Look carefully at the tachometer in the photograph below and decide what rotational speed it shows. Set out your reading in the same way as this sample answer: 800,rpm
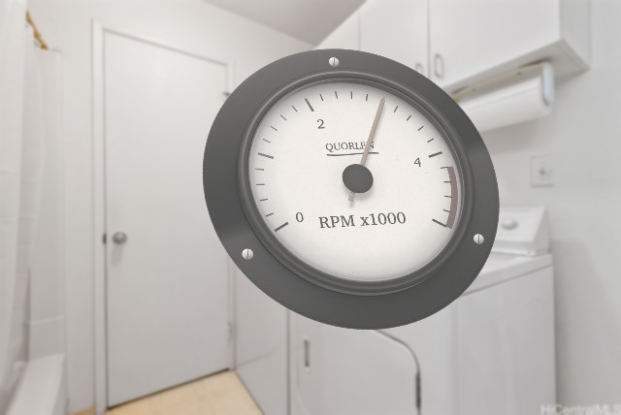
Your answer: 3000,rpm
